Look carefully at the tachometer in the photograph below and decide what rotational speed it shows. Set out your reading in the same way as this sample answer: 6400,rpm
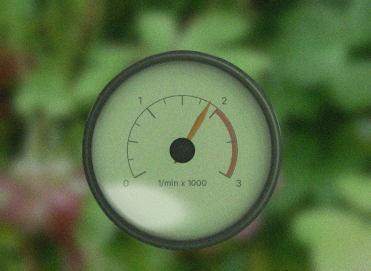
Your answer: 1875,rpm
